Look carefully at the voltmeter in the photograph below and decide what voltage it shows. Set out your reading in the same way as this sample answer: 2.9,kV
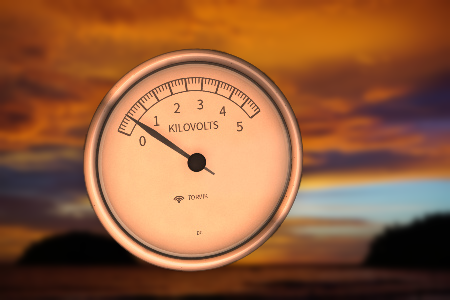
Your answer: 0.5,kV
